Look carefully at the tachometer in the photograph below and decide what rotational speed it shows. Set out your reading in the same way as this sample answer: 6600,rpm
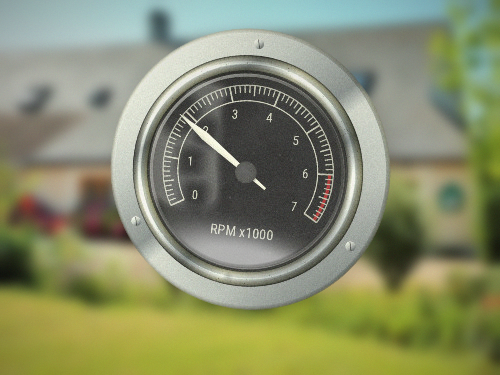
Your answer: 1900,rpm
